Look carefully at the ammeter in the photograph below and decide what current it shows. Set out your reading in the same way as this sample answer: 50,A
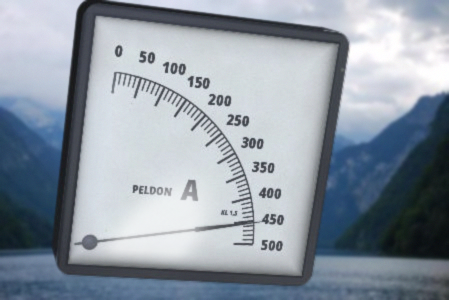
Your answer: 450,A
